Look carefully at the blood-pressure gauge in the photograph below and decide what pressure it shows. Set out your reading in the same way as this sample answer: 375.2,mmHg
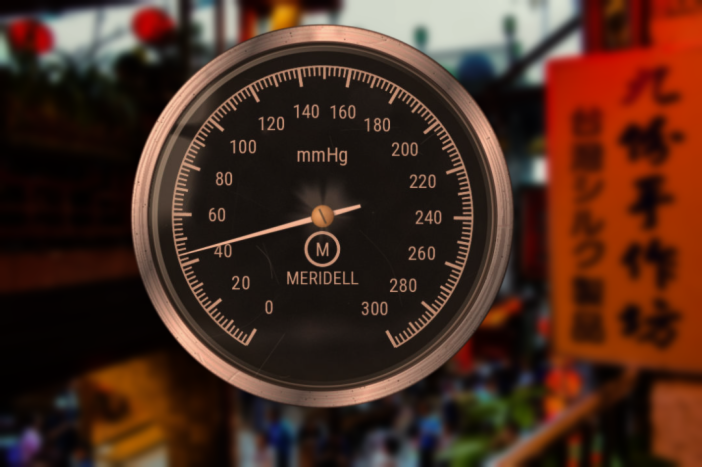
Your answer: 44,mmHg
